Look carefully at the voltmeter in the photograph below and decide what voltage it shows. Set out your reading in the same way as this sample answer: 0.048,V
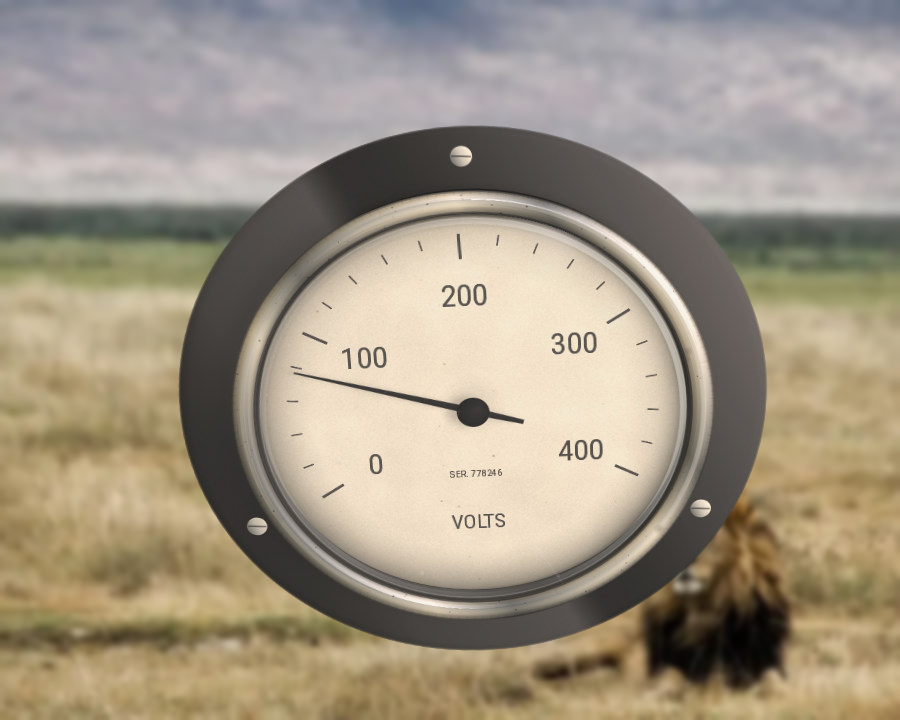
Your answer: 80,V
